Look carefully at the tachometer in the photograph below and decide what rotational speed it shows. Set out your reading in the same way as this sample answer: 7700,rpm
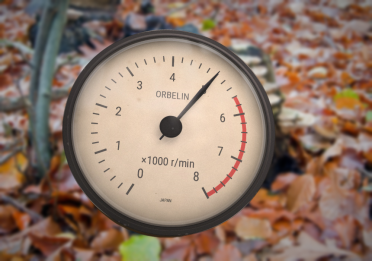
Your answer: 5000,rpm
